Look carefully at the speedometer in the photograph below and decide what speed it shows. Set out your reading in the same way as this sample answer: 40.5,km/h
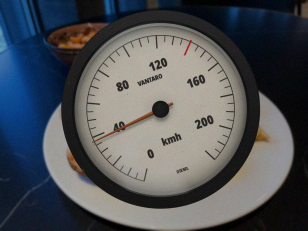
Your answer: 37.5,km/h
